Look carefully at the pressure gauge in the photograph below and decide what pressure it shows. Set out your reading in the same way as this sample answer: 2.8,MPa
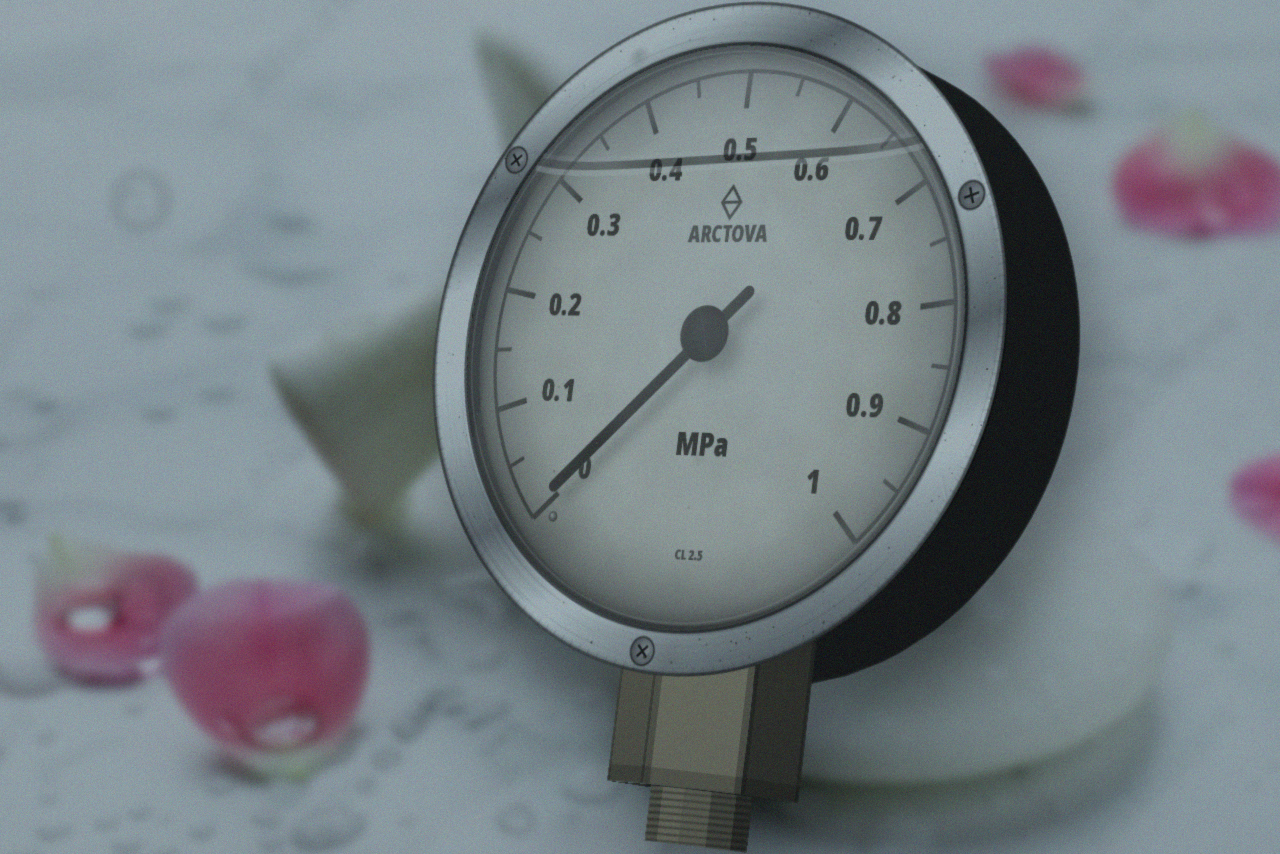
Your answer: 0,MPa
